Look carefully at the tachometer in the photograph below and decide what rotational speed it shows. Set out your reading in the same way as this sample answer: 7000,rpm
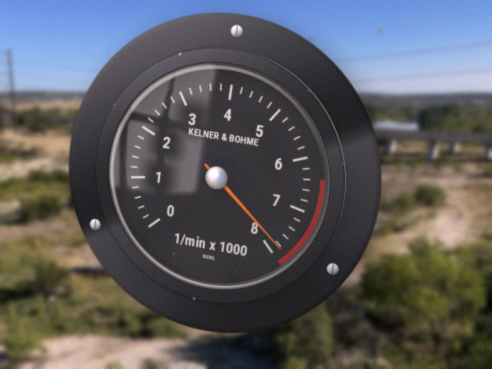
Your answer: 7800,rpm
